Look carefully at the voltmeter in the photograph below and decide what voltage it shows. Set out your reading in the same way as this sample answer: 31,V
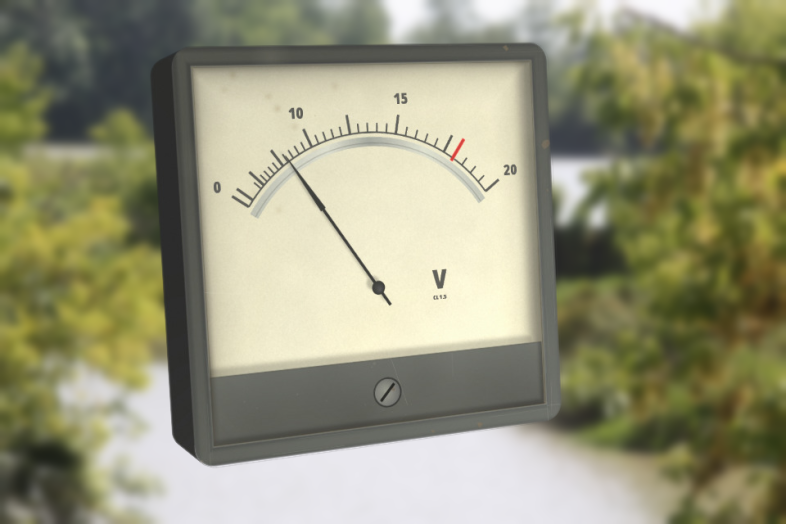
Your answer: 8,V
